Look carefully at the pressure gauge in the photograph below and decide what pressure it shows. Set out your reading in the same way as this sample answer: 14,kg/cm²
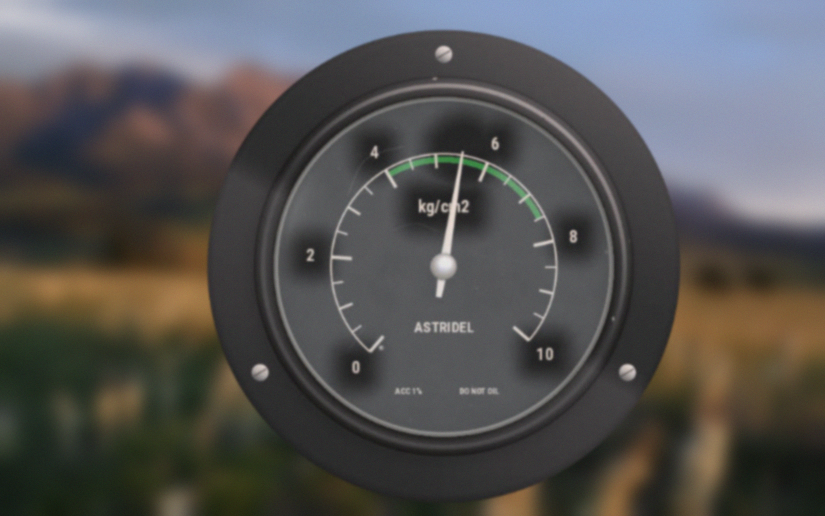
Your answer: 5.5,kg/cm²
